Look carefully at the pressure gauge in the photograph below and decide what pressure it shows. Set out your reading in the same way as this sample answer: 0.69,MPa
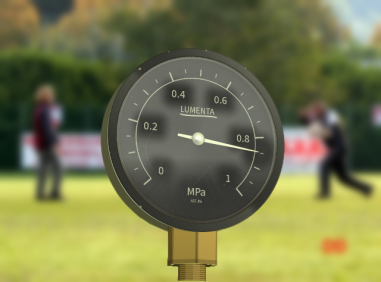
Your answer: 0.85,MPa
